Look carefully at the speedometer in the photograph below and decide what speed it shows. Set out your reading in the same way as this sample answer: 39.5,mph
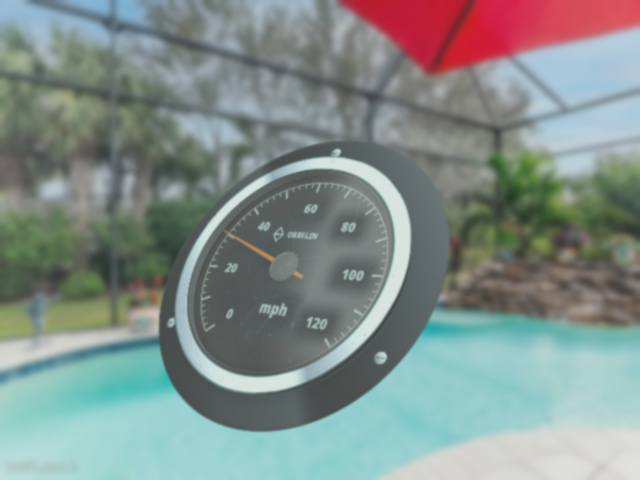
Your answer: 30,mph
